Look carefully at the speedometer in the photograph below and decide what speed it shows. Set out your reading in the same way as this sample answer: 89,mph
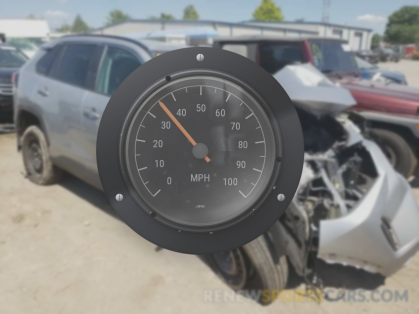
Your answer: 35,mph
